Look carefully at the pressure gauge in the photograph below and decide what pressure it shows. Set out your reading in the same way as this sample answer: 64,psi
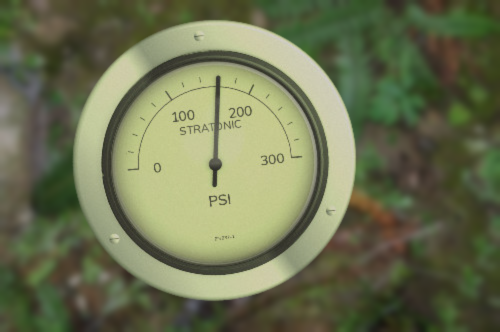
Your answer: 160,psi
